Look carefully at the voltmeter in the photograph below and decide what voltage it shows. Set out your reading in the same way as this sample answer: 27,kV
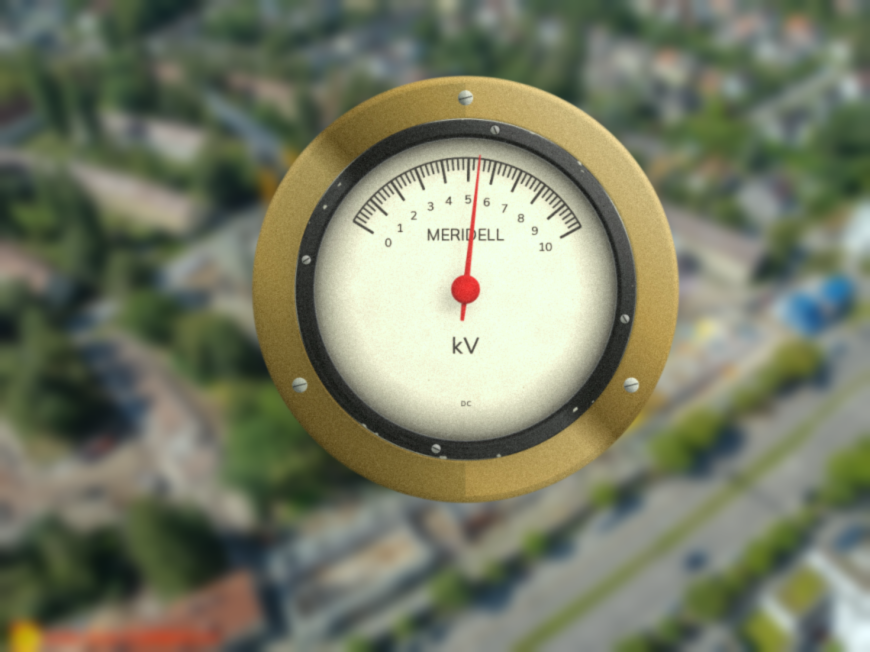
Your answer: 5.4,kV
